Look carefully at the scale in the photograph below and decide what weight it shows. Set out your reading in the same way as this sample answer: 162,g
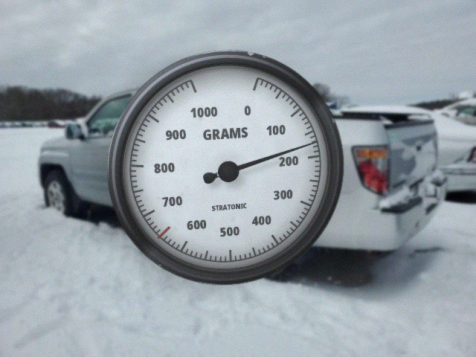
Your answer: 170,g
